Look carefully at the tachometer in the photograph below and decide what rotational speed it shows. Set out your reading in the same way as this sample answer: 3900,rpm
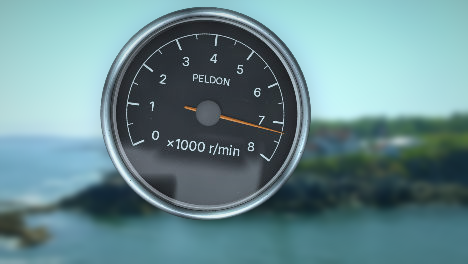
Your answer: 7250,rpm
